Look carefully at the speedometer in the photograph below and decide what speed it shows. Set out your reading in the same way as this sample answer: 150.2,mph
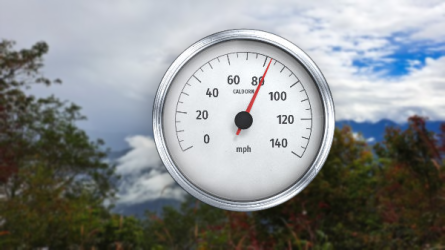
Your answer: 82.5,mph
